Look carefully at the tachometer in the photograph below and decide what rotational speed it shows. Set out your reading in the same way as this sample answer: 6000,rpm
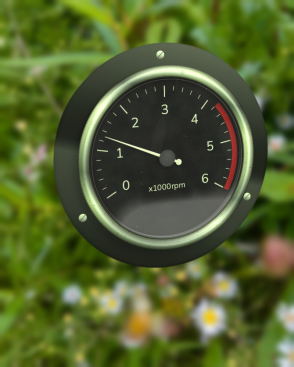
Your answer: 1300,rpm
